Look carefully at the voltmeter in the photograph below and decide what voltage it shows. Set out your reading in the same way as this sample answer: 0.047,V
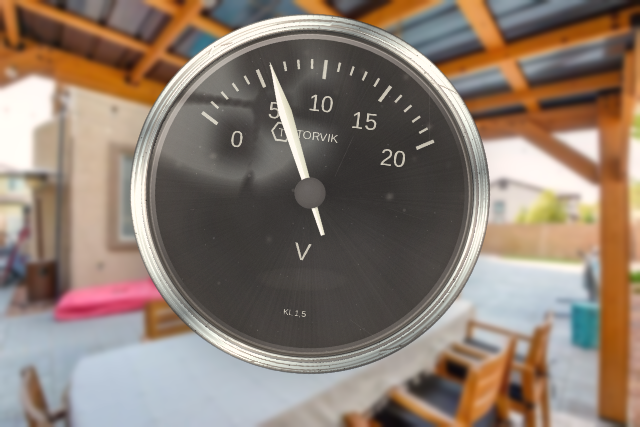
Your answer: 6,V
